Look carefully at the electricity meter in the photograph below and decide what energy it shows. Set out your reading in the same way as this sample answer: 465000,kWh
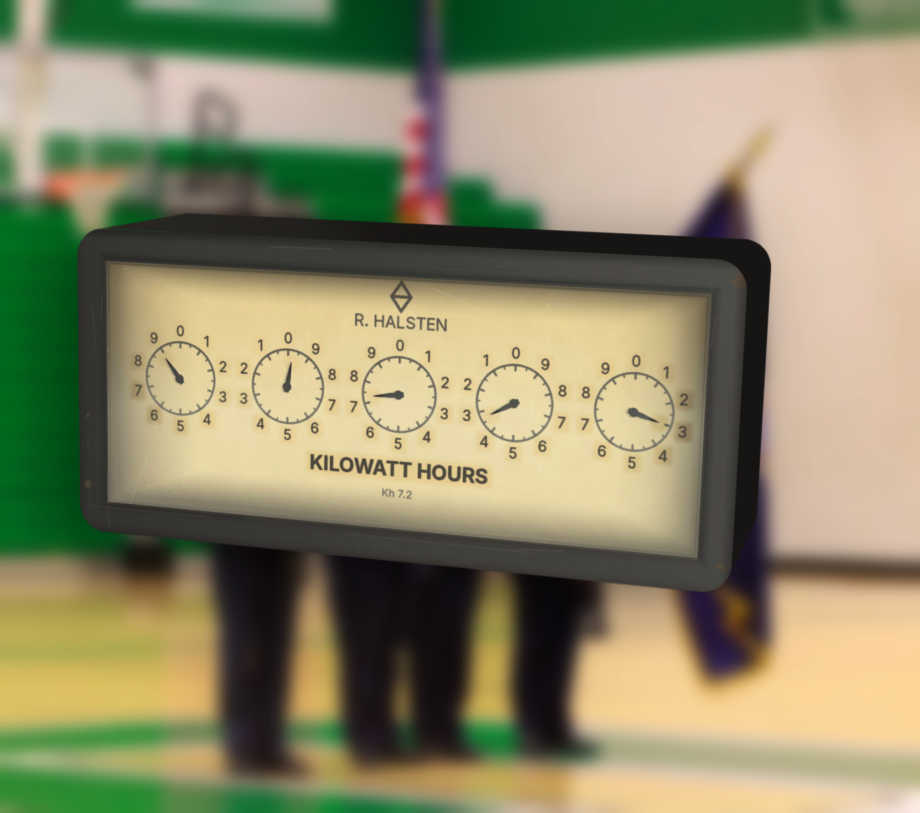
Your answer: 89733,kWh
